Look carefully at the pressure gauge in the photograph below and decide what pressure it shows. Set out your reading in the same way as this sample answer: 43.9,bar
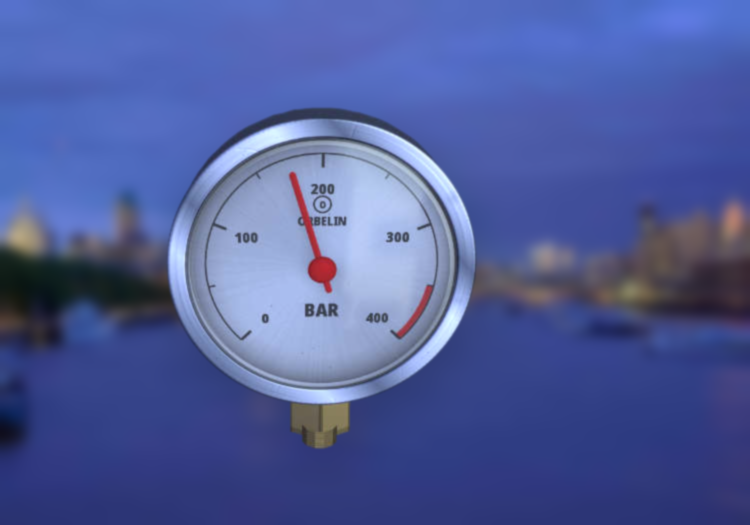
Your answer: 175,bar
